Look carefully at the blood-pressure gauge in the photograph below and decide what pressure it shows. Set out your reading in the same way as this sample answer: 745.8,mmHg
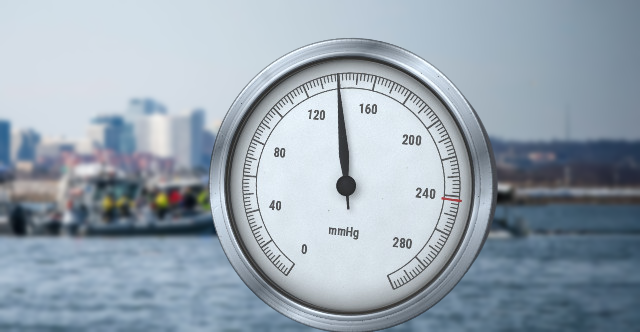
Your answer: 140,mmHg
